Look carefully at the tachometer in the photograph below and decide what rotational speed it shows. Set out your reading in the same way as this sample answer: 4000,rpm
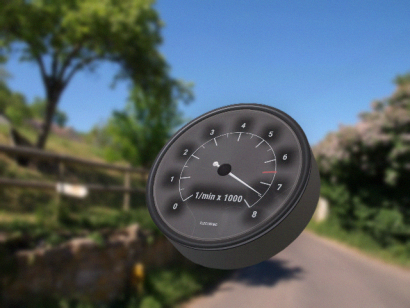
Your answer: 7500,rpm
